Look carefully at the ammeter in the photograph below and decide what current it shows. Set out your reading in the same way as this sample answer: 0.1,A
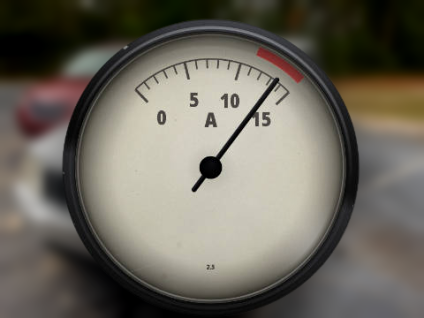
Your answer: 13.5,A
